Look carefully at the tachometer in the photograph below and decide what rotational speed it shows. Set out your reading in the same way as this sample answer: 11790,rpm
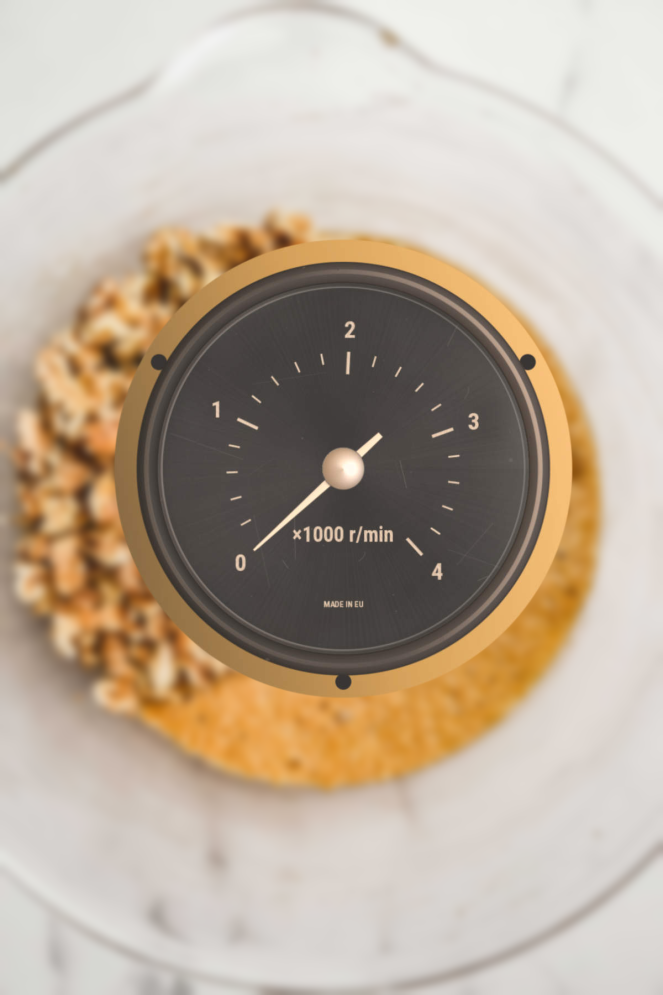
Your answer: 0,rpm
